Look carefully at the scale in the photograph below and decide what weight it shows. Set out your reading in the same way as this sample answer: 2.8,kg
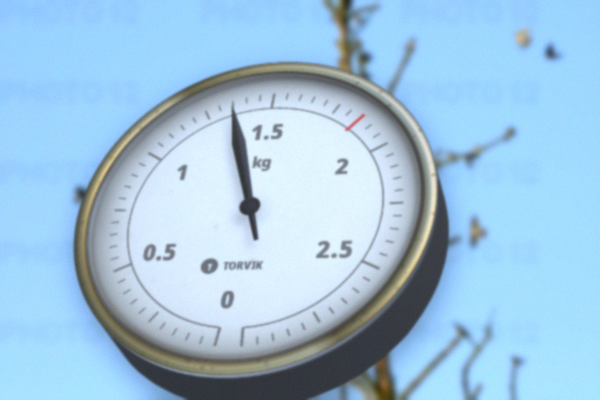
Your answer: 1.35,kg
